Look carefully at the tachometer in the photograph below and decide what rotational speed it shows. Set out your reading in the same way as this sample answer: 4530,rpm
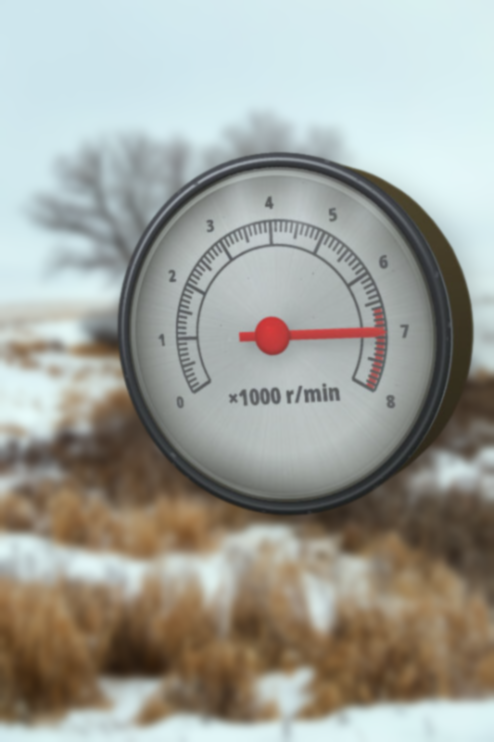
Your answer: 7000,rpm
